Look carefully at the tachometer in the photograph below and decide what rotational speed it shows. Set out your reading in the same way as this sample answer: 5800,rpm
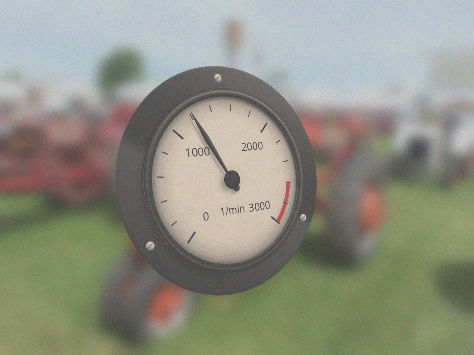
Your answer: 1200,rpm
